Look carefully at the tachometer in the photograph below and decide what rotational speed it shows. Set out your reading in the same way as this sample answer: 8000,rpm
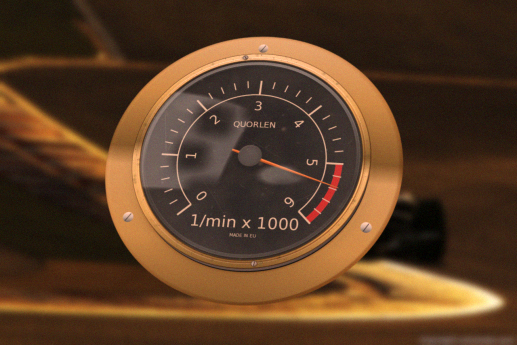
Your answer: 5400,rpm
